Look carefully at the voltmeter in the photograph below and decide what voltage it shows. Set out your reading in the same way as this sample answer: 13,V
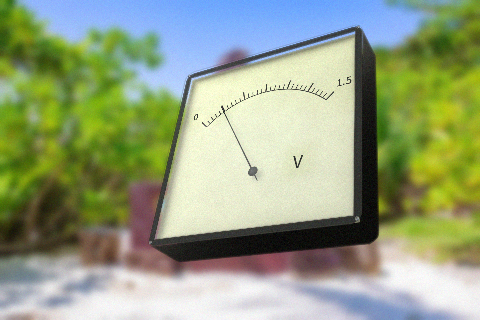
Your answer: 0.25,V
